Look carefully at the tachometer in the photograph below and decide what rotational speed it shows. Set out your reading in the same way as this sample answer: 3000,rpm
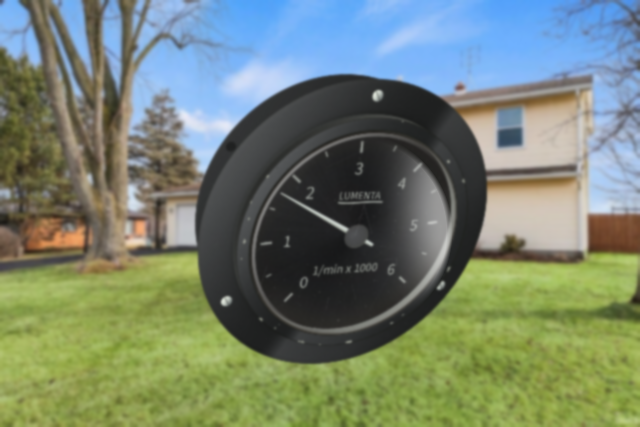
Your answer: 1750,rpm
